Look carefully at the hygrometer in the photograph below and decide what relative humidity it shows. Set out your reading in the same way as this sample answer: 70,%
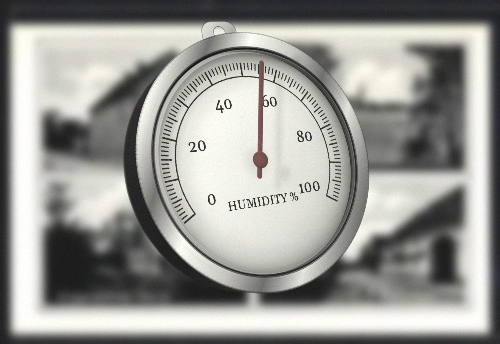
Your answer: 55,%
